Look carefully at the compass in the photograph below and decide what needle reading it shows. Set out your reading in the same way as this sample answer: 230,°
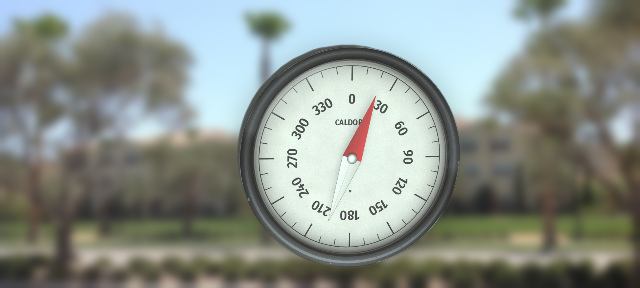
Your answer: 20,°
